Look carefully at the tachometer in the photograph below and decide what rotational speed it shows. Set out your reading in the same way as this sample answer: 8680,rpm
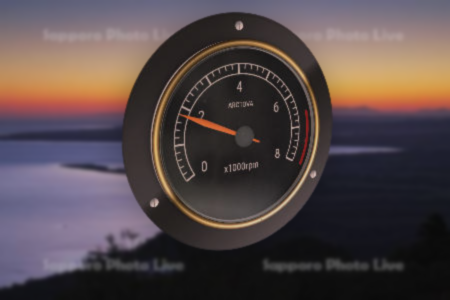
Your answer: 1800,rpm
